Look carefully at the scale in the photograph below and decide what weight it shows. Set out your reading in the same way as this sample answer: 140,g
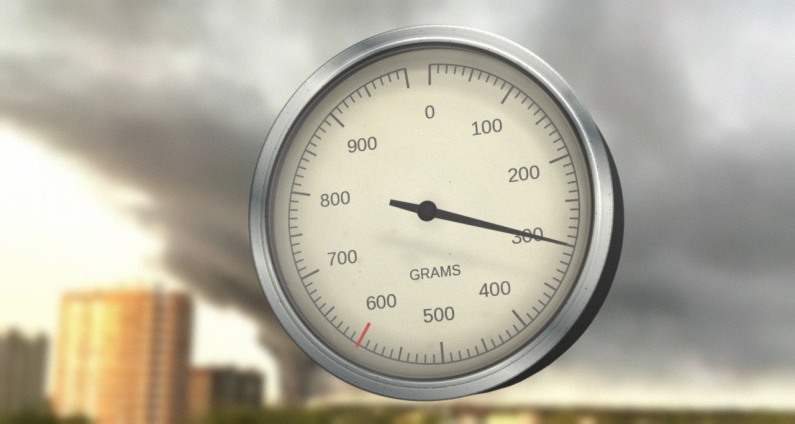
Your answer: 300,g
